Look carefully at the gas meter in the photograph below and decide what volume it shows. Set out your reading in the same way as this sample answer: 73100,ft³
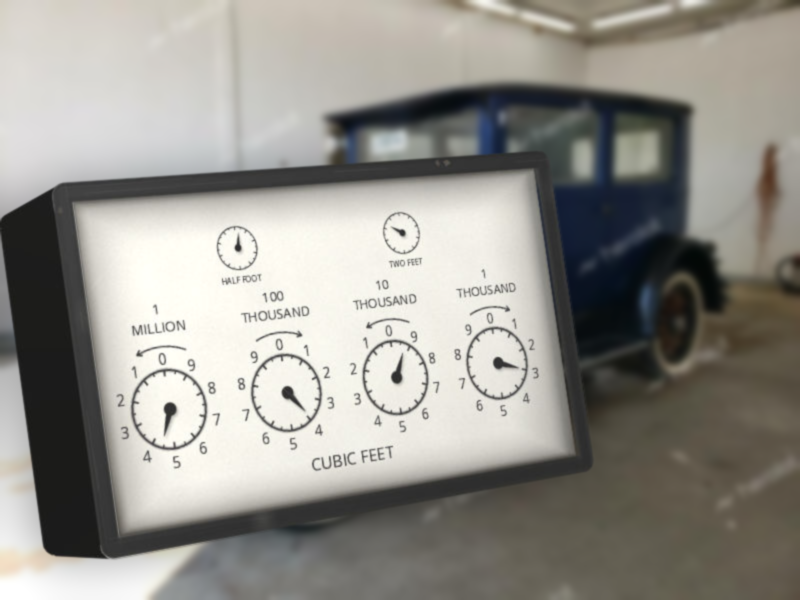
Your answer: 439300,ft³
